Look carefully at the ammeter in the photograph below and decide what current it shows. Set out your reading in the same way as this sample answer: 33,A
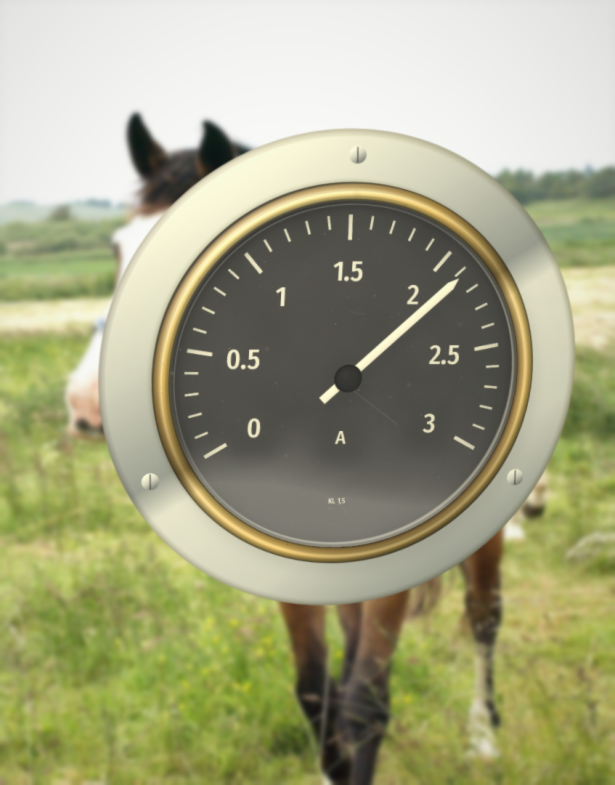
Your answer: 2.1,A
